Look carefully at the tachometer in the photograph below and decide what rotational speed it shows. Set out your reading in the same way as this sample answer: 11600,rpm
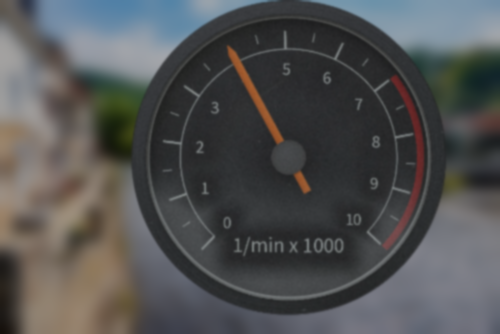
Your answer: 4000,rpm
